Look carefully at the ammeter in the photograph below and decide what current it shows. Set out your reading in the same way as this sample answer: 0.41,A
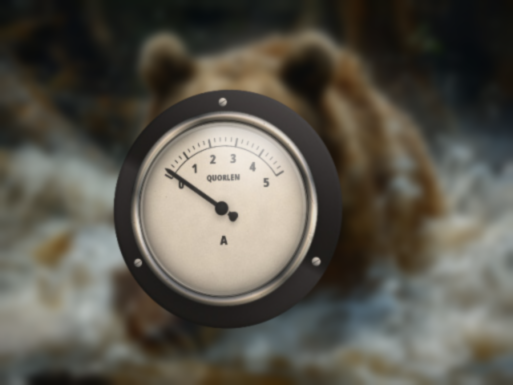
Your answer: 0.2,A
